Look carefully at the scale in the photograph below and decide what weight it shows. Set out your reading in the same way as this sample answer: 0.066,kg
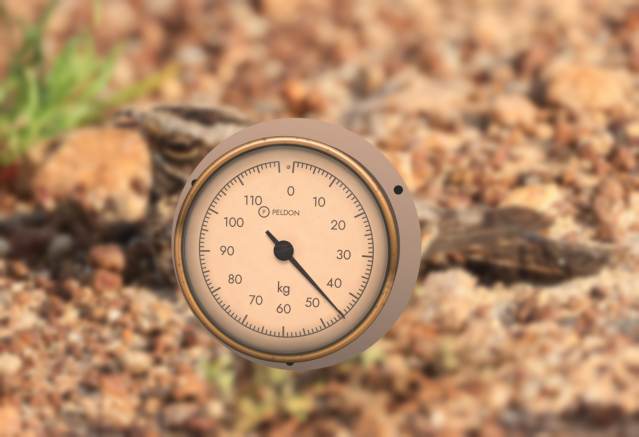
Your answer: 45,kg
